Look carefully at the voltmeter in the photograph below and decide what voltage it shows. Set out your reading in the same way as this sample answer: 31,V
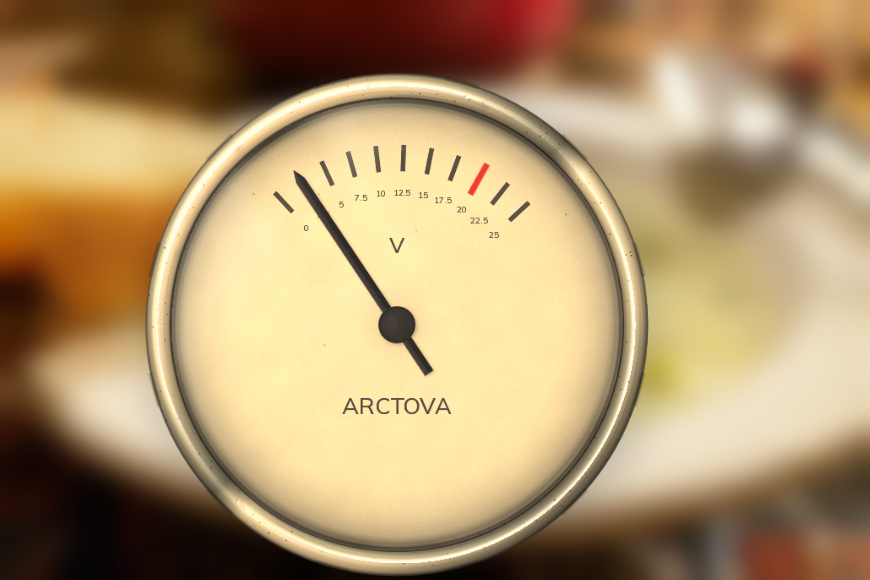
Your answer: 2.5,V
